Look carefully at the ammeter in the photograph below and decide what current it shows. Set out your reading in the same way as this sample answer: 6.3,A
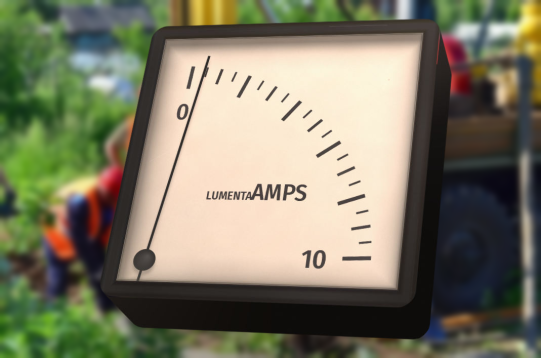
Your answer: 0.5,A
